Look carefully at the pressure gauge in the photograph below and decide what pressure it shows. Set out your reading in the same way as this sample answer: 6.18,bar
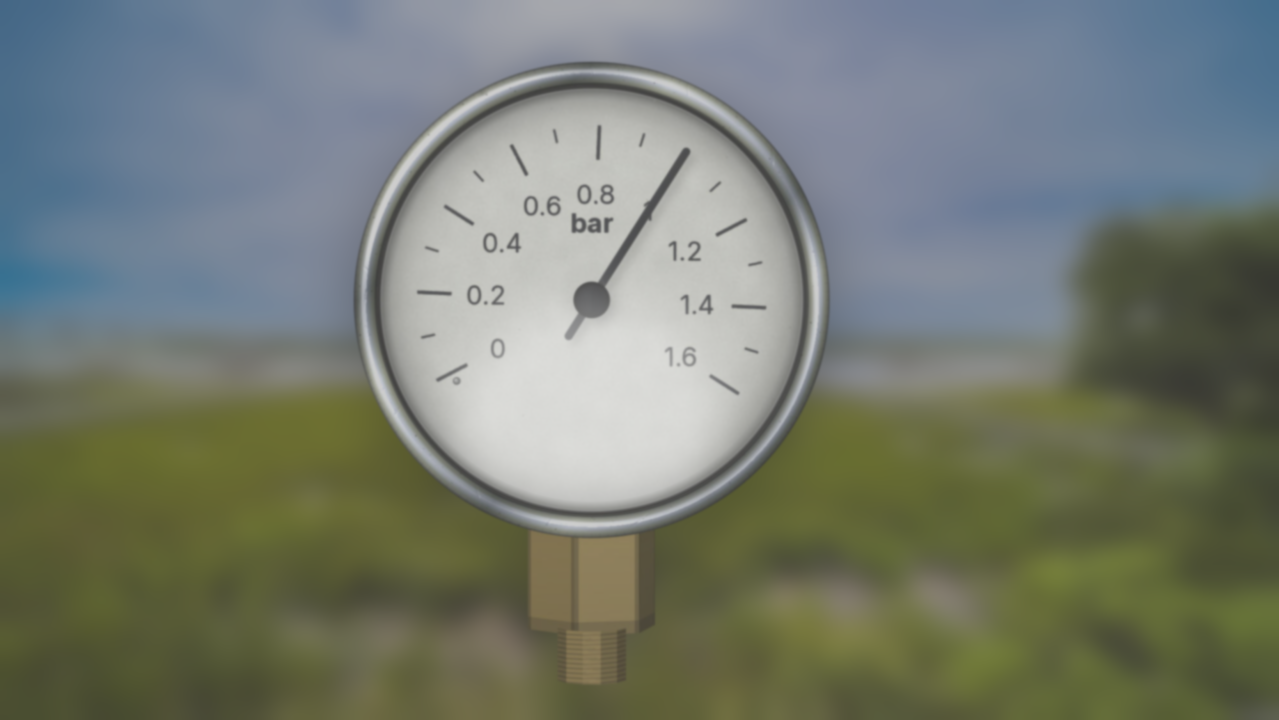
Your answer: 1,bar
